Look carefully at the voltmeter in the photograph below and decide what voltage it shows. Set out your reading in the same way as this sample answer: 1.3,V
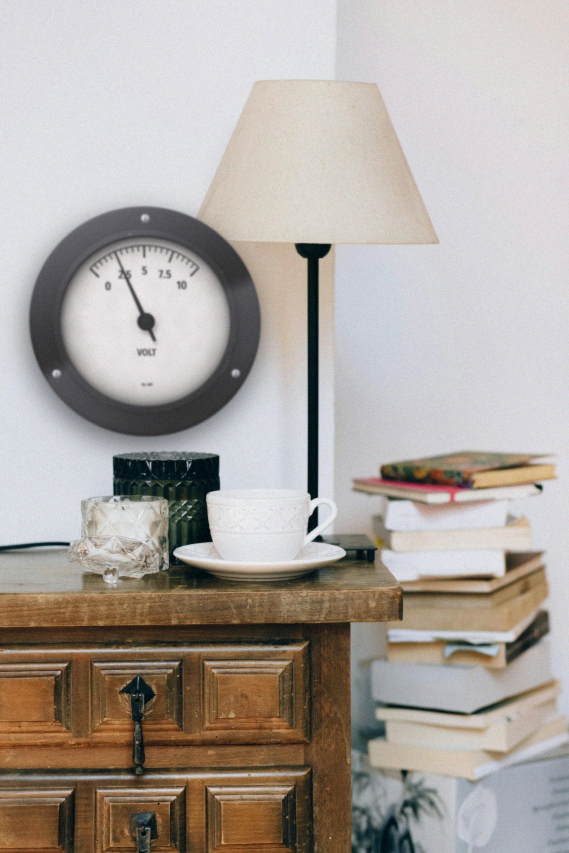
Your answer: 2.5,V
